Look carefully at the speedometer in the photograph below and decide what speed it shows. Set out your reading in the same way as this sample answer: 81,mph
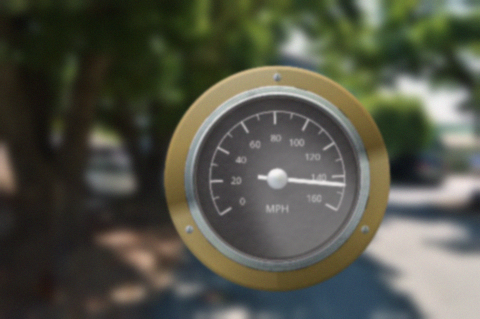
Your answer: 145,mph
